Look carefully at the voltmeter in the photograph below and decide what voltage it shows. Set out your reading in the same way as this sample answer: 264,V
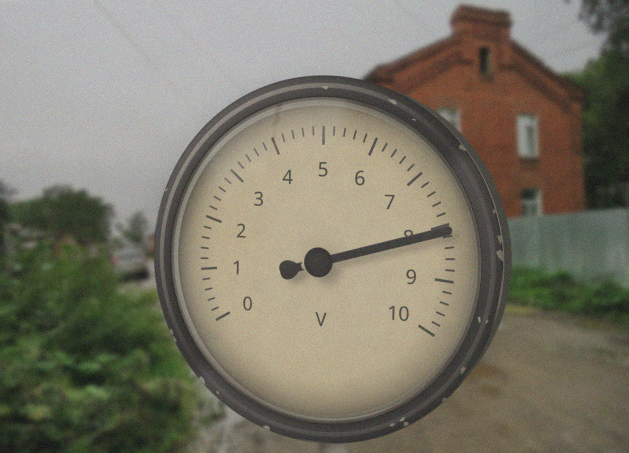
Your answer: 8.1,V
